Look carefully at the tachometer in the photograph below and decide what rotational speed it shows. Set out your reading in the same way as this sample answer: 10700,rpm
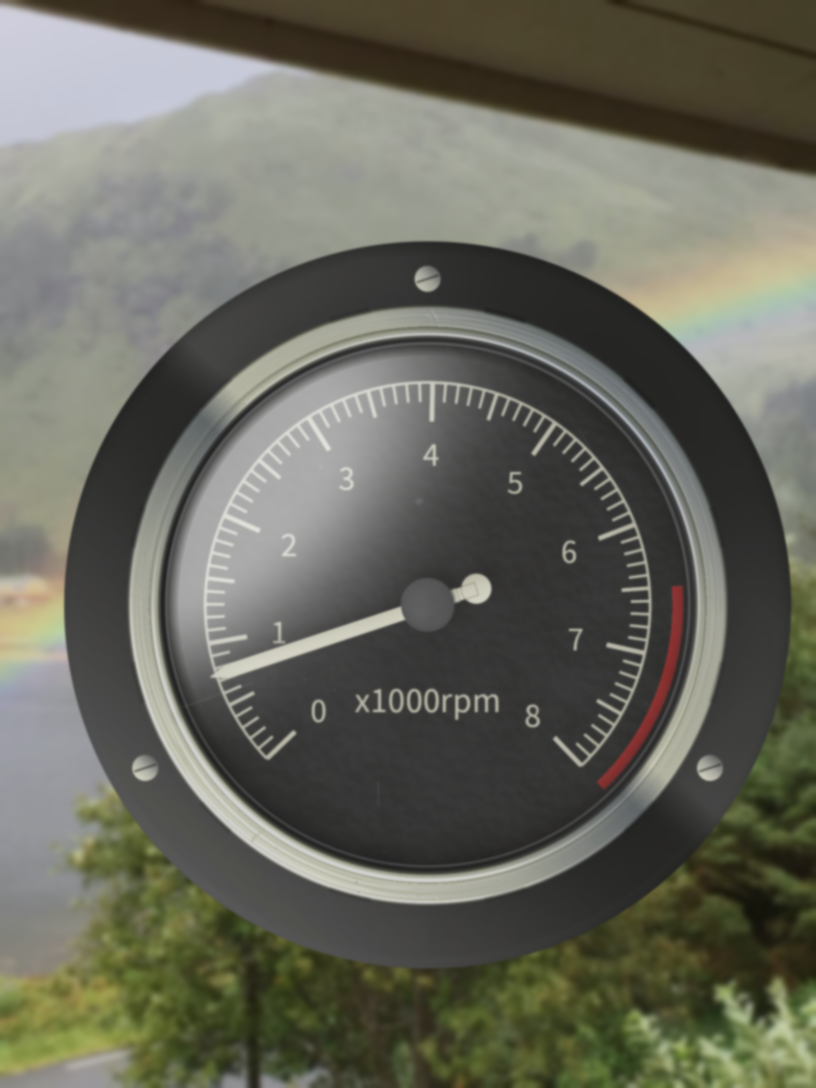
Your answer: 750,rpm
